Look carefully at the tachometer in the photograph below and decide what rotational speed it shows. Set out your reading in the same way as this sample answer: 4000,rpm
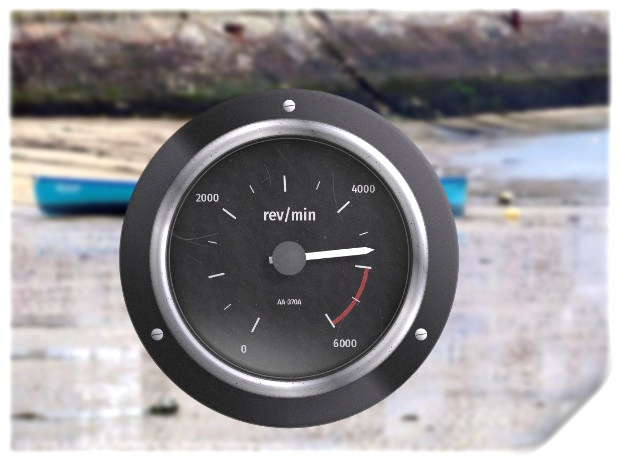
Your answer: 4750,rpm
